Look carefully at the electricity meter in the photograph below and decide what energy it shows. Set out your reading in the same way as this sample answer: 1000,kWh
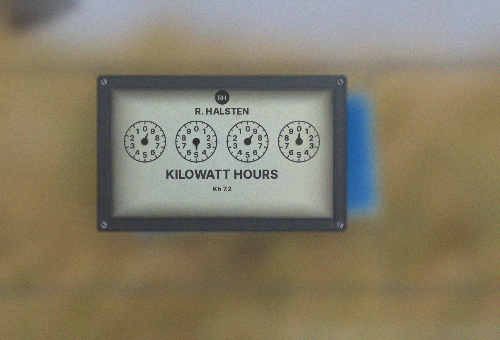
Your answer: 9490,kWh
